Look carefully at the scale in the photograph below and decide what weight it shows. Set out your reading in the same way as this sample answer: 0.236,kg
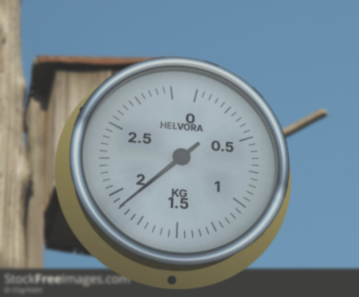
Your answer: 1.9,kg
